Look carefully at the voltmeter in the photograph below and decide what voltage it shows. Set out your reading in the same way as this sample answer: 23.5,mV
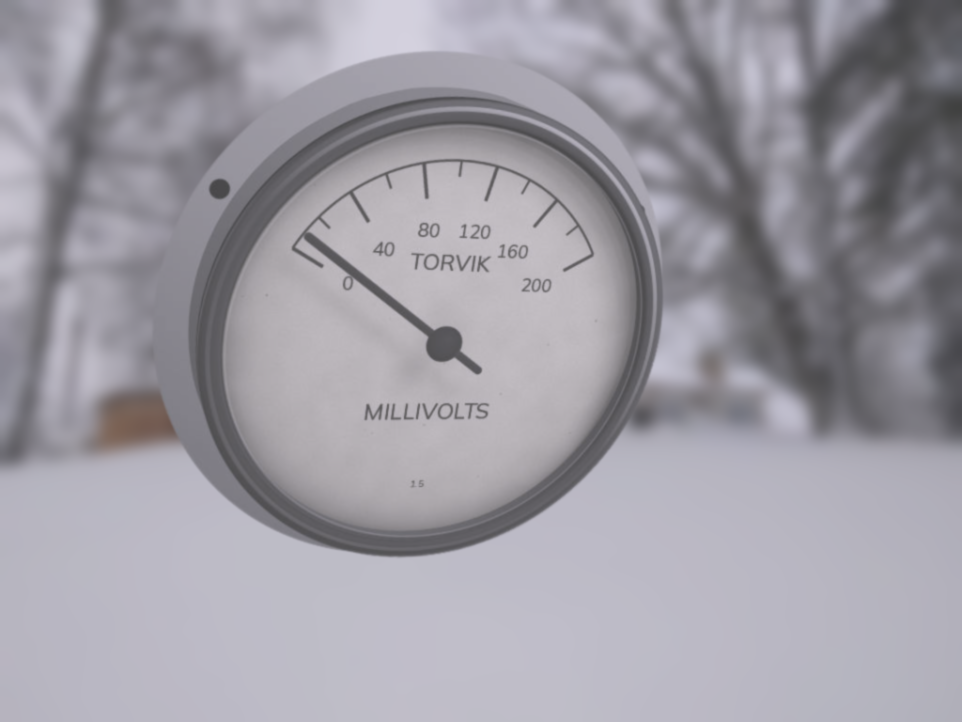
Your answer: 10,mV
